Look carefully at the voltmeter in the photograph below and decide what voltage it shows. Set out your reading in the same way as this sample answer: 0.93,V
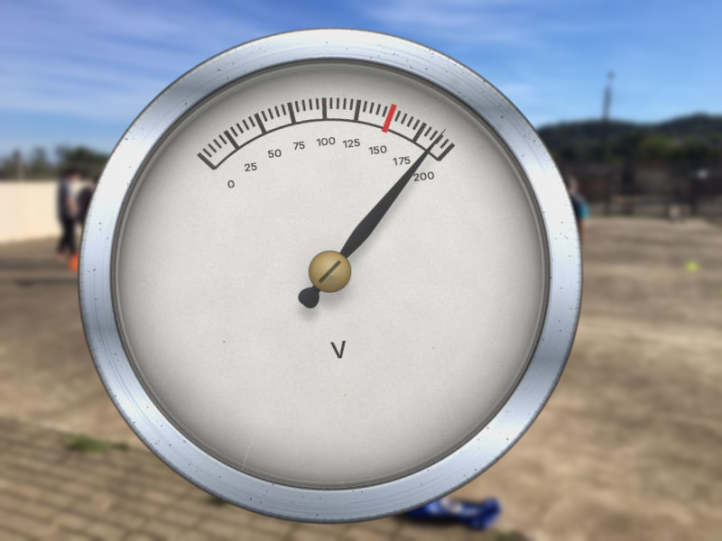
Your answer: 190,V
